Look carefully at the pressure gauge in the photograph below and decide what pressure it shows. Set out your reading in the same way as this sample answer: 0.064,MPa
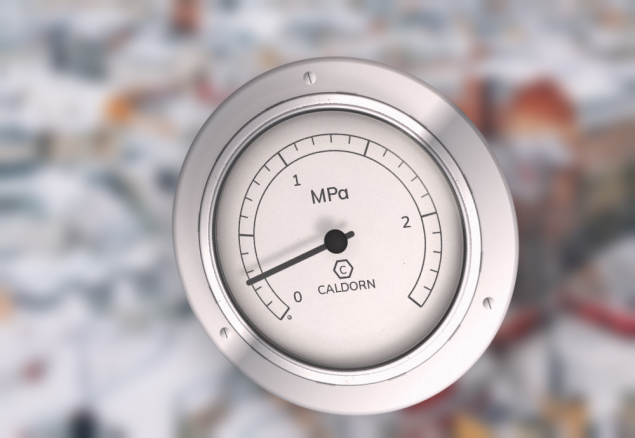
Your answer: 0.25,MPa
